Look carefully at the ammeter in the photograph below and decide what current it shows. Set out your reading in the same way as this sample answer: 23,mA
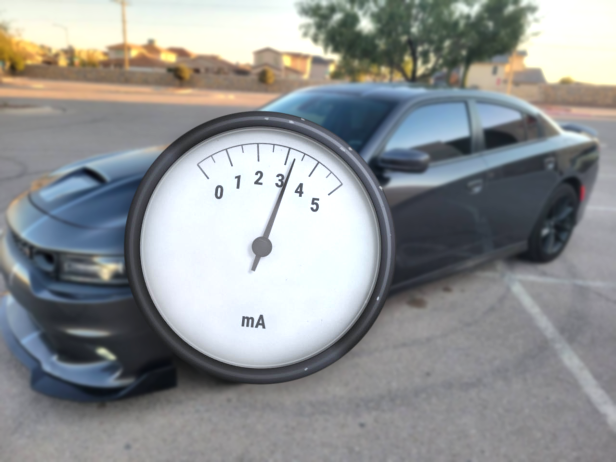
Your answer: 3.25,mA
